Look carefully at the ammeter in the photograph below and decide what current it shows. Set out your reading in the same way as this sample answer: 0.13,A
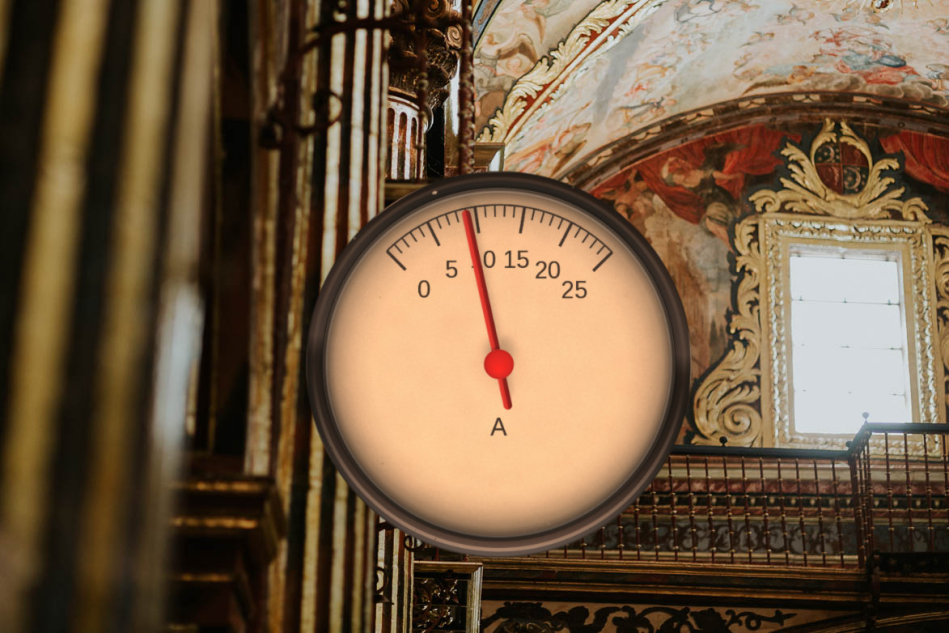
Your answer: 9,A
